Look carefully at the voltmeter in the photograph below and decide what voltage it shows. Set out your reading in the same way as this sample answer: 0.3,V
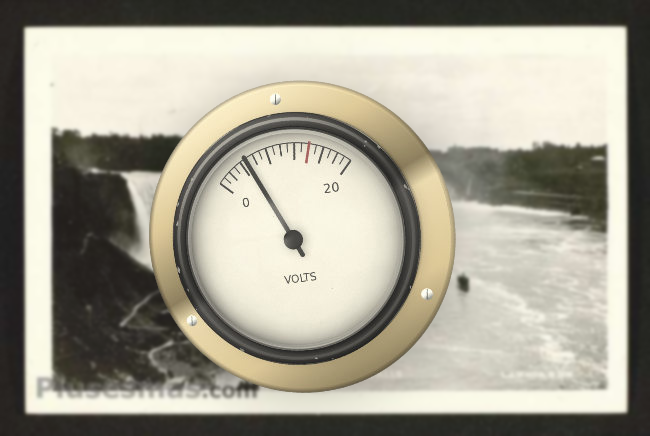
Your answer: 5,V
